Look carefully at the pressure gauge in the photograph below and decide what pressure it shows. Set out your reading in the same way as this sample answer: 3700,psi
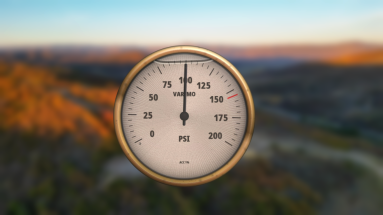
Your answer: 100,psi
